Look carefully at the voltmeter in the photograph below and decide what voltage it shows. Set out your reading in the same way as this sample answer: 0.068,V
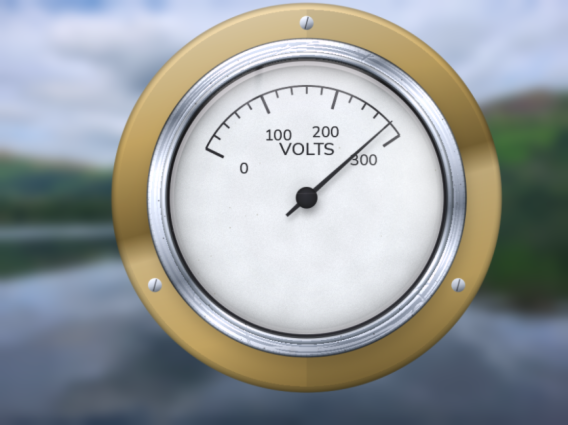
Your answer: 280,V
